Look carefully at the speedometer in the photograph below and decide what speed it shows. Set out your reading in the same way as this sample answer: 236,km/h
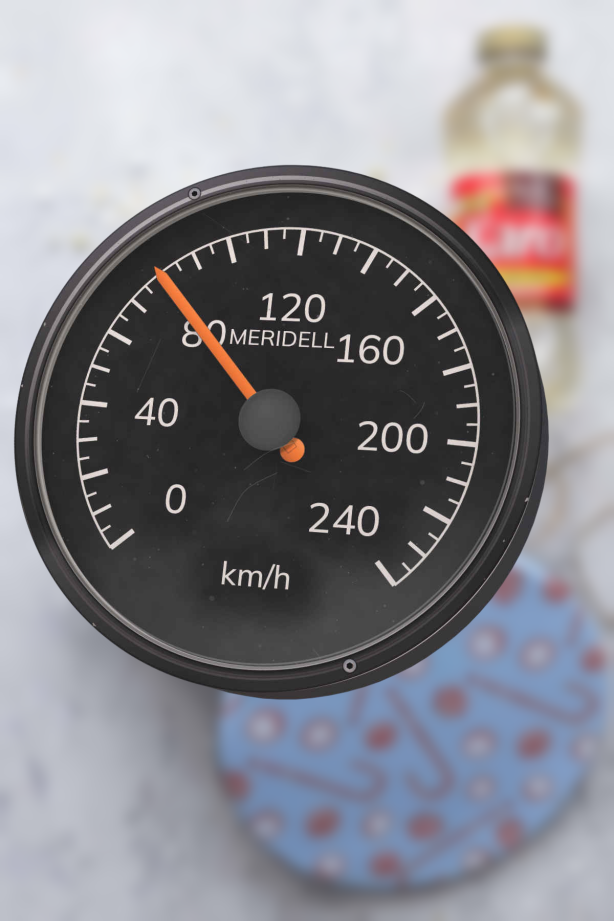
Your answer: 80,km/h
